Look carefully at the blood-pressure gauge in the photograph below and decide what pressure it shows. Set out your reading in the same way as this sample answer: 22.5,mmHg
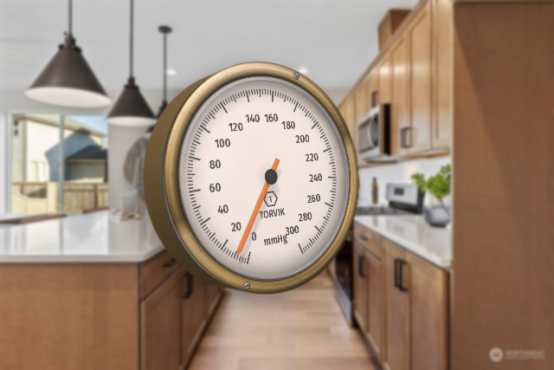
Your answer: 10,mmHg
